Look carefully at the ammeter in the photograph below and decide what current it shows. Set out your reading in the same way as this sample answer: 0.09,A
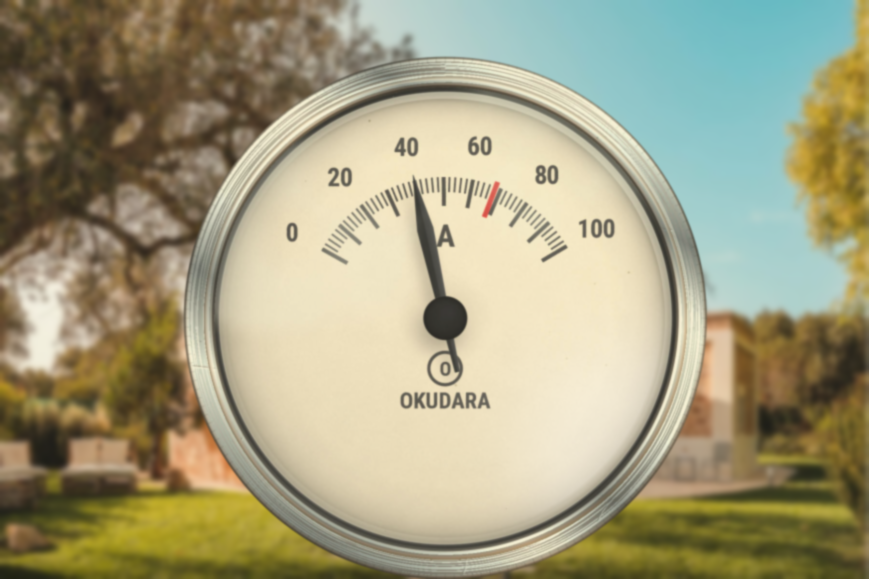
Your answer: 40,A
